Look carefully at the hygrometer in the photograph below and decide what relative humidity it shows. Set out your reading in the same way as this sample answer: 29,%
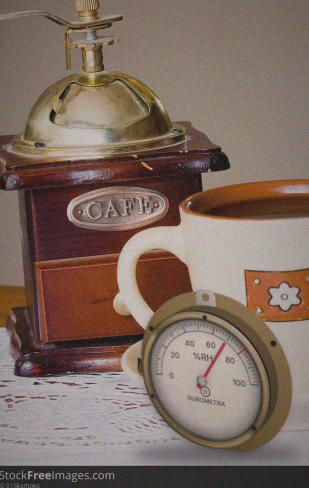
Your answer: 70,%
